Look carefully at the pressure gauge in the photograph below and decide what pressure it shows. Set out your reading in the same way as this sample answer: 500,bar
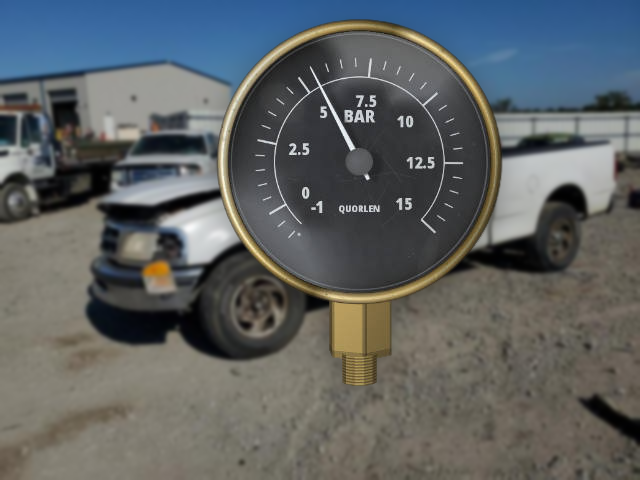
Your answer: 5.5,bar
